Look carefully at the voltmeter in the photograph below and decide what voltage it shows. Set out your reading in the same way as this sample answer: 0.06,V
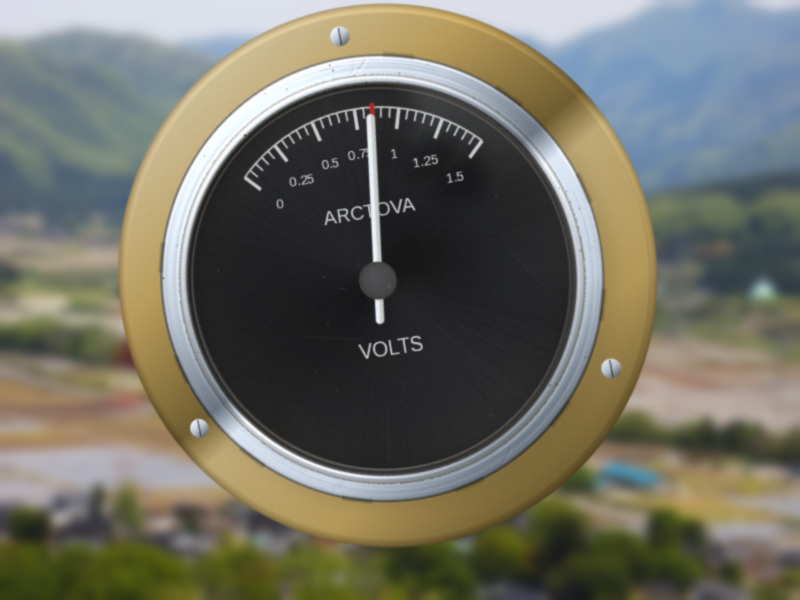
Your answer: 0.85,V
